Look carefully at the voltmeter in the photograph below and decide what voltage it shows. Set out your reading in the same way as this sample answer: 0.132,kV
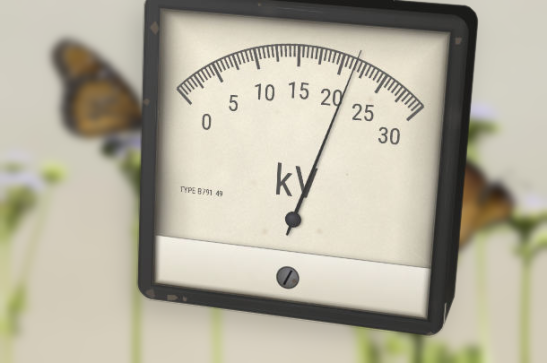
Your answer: 21.5,kV
